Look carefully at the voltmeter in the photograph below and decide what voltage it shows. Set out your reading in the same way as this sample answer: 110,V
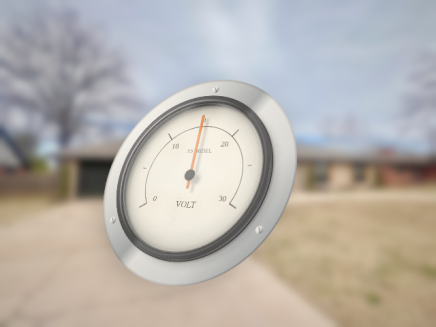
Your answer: 15,V
